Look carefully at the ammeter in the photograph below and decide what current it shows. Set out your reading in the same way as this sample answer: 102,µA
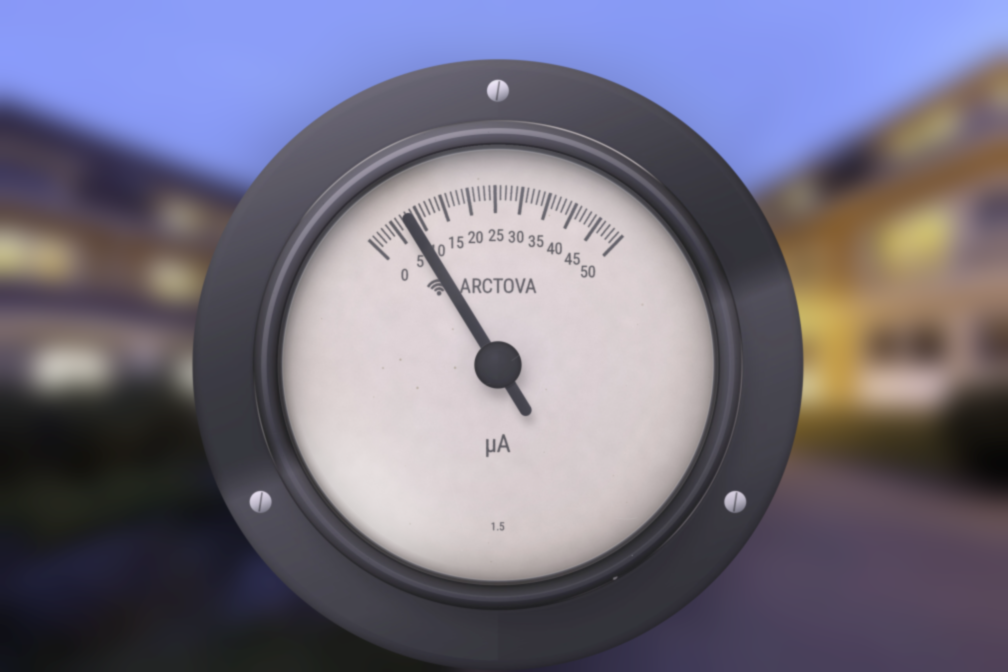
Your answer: 8,µA
